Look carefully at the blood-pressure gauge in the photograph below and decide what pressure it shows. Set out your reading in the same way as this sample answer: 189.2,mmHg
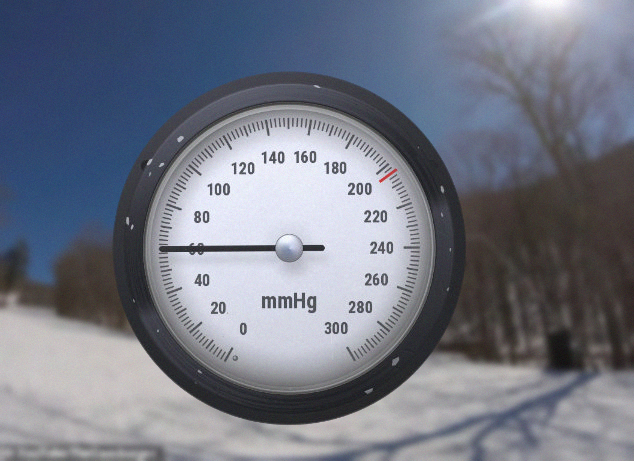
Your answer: 60,mmHg
